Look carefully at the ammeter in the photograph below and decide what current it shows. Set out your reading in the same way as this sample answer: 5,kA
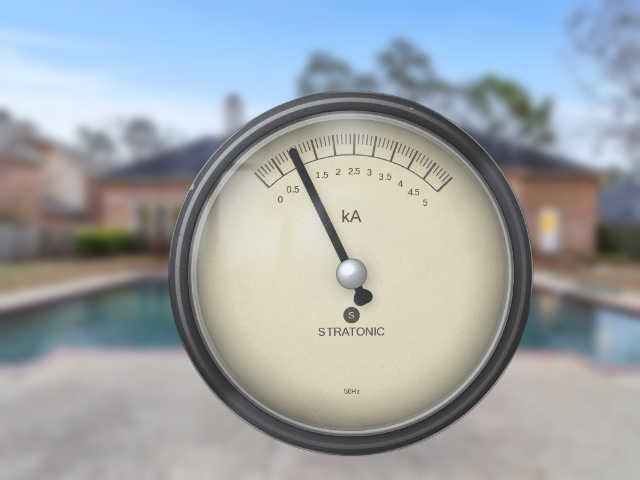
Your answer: 1,kA
